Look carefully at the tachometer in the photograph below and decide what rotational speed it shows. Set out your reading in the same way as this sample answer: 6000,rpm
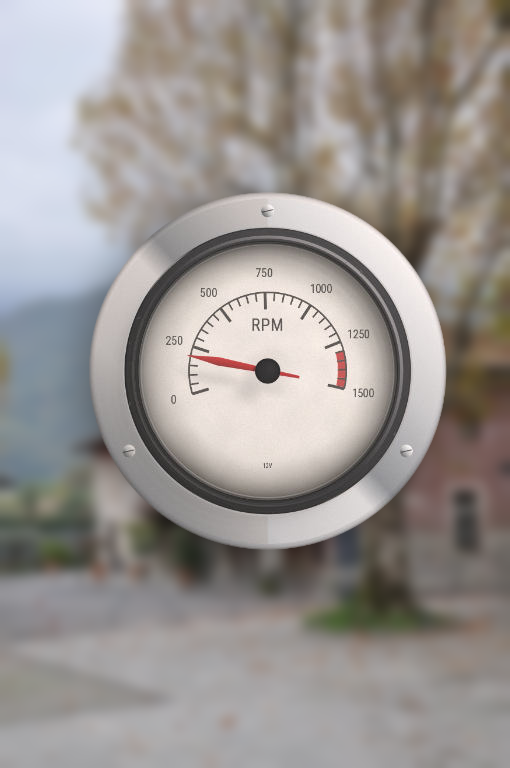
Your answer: 200,rpm
